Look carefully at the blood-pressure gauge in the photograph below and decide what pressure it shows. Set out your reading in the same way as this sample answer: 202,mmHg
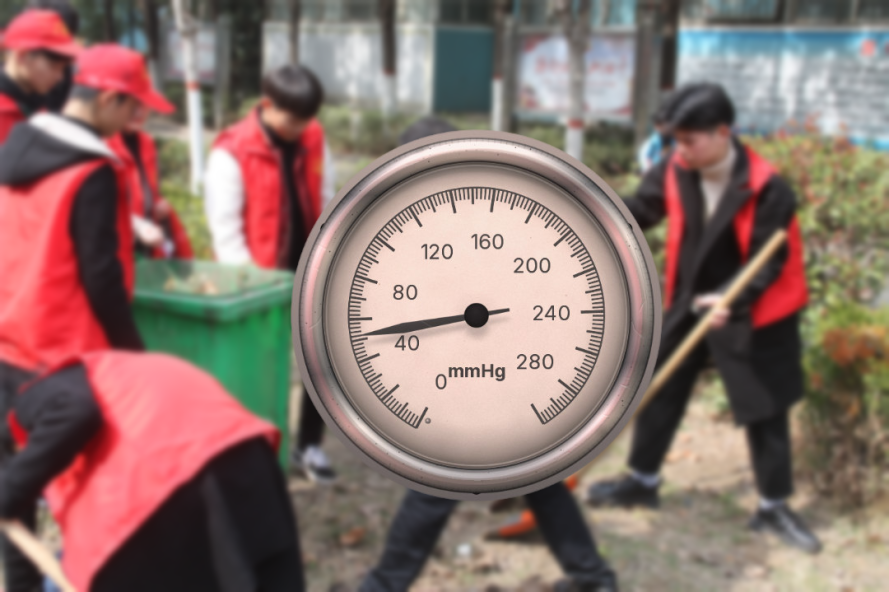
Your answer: 52,mmHg
